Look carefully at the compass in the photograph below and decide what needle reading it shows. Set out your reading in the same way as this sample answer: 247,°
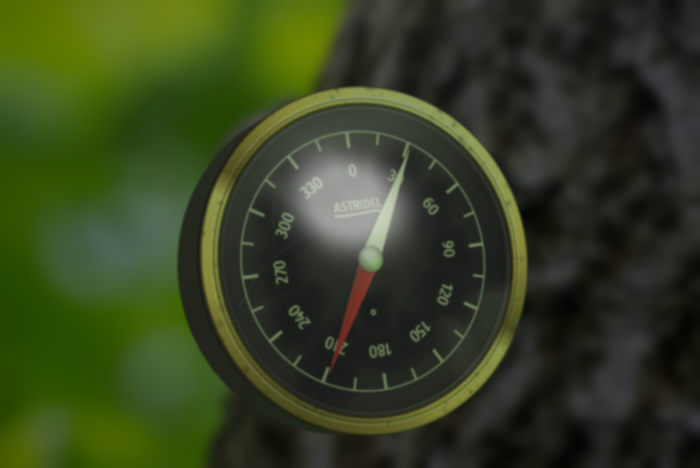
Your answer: 210,°
